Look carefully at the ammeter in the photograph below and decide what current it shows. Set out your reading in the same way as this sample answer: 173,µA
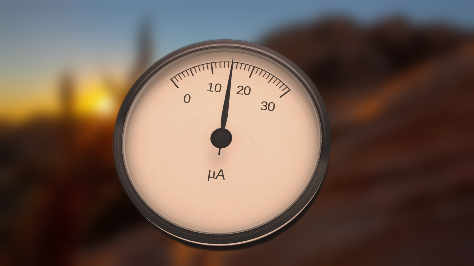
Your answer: 15,µA
